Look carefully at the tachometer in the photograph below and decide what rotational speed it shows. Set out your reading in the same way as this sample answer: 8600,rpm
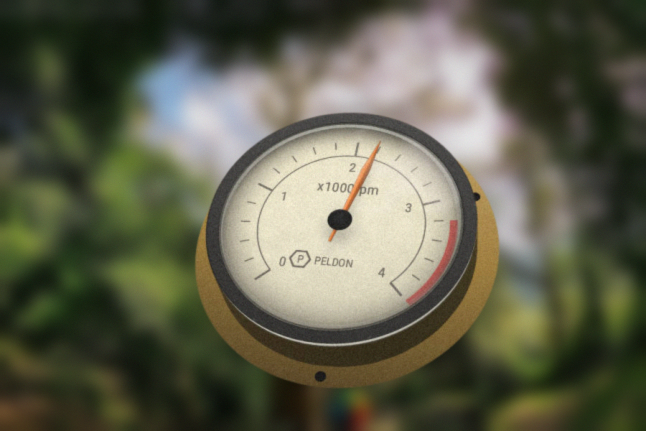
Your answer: 2200,rpm
